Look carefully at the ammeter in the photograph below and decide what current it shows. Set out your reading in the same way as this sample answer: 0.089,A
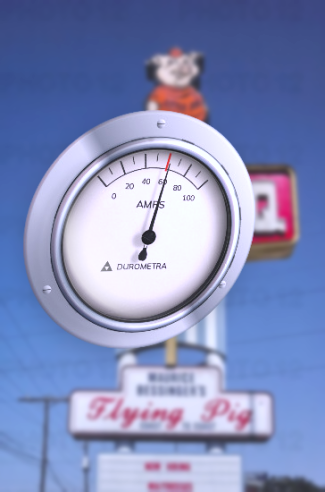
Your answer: 60,A
